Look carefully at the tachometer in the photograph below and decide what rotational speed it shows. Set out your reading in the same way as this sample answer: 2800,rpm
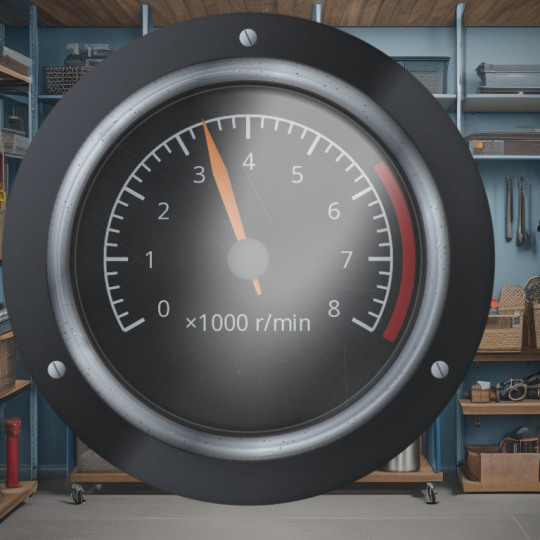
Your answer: 3400,rpm
